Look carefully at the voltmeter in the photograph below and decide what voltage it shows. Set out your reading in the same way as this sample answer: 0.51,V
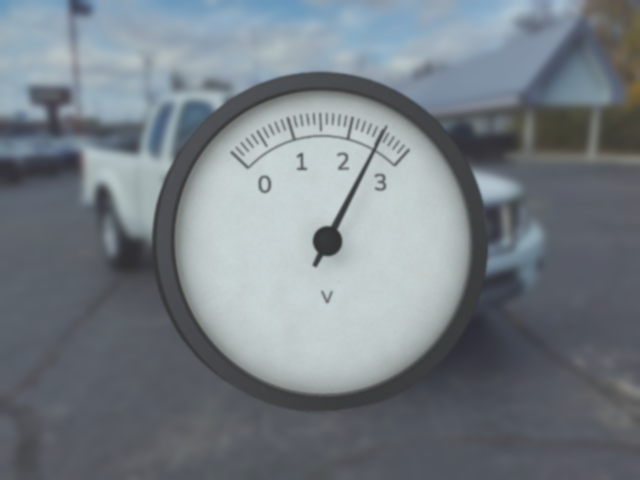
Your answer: 2.5,V
